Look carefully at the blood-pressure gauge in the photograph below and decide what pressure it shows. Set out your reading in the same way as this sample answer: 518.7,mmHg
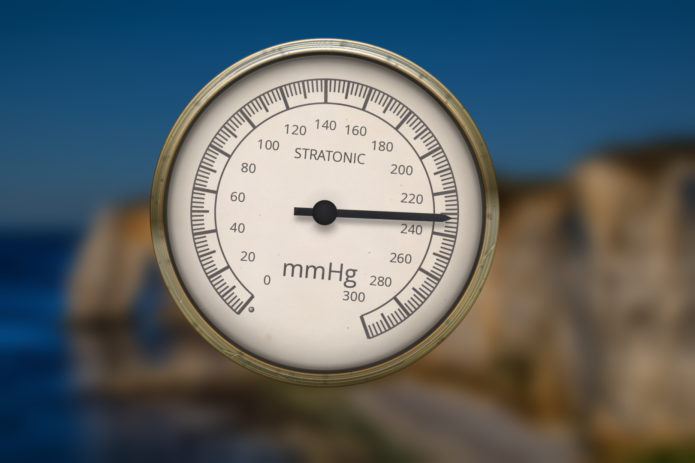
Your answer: 232,mmHg
